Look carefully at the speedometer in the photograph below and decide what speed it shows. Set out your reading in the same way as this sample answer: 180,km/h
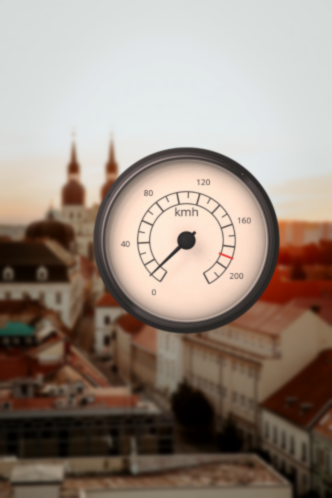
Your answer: 10,km/h
